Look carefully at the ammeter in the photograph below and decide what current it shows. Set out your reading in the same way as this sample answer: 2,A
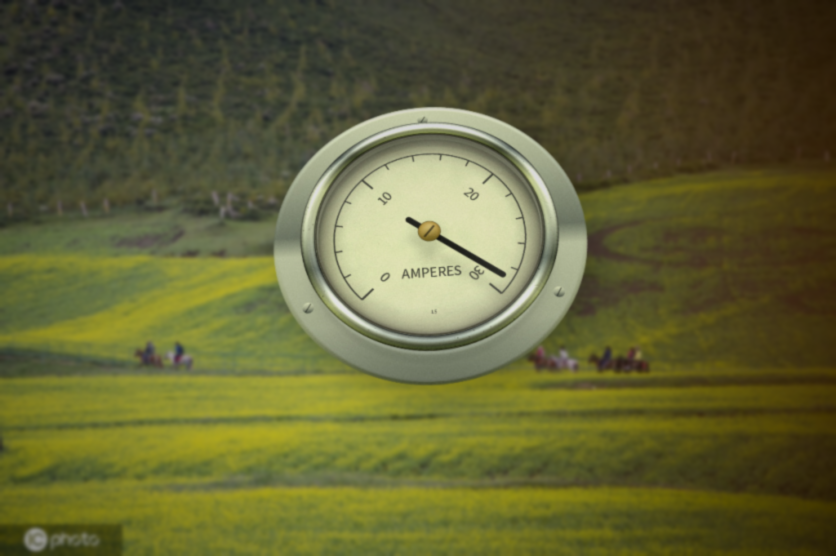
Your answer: 29,A
